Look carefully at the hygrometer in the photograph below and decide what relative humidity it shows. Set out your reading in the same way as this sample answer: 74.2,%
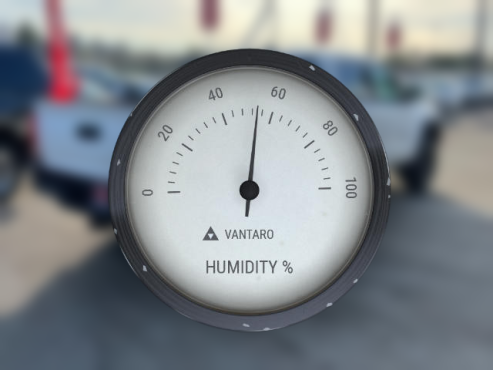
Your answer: 54,%
